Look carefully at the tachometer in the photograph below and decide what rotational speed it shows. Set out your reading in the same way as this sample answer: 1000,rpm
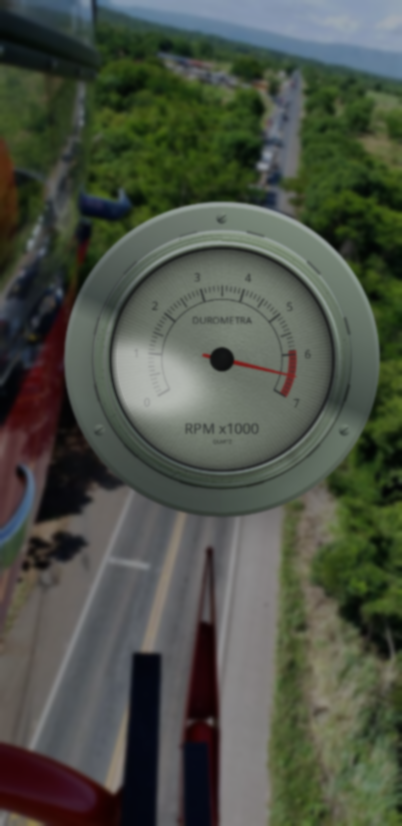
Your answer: 6500,rpm
